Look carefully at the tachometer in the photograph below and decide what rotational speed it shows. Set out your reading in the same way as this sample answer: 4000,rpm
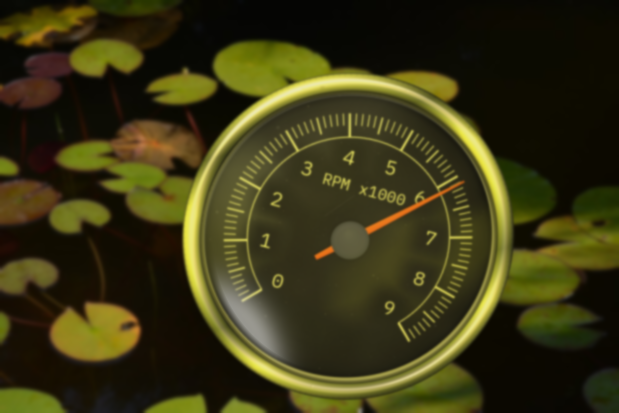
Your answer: 6100,rpm
